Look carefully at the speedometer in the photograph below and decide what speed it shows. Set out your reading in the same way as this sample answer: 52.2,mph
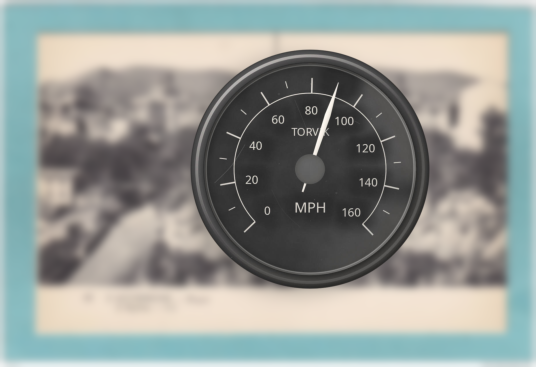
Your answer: 90,mph
